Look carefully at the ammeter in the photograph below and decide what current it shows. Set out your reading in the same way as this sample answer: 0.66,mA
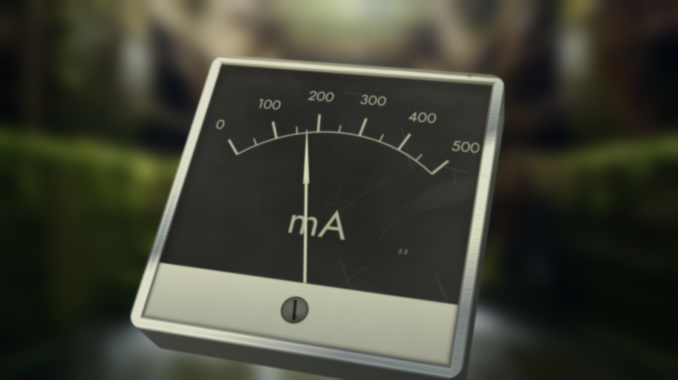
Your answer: 175,mA
